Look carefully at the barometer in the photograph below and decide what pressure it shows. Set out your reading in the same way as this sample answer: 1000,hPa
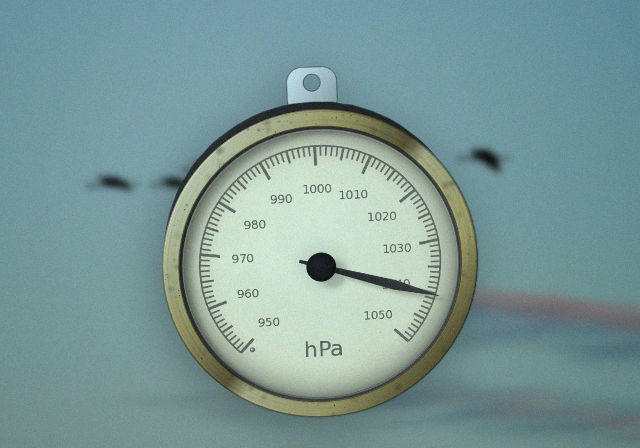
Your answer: 1040,hPa
